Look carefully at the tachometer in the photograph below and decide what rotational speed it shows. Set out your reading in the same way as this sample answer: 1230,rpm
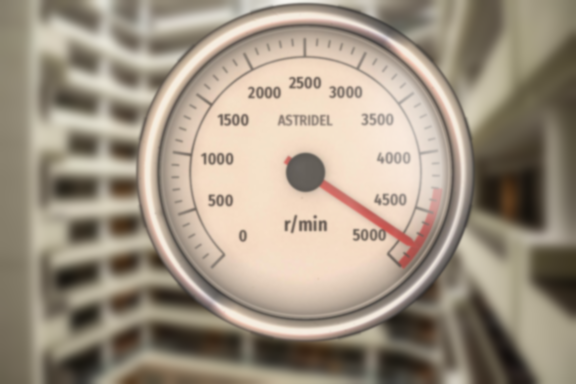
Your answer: 4800,rpm
